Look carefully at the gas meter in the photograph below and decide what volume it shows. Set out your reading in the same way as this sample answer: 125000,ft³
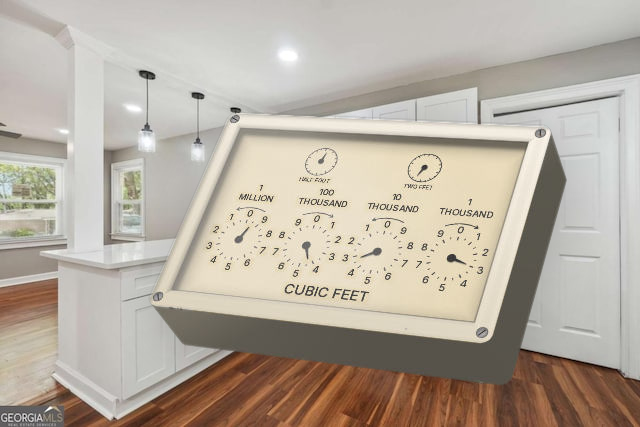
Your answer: 943300,ft³
